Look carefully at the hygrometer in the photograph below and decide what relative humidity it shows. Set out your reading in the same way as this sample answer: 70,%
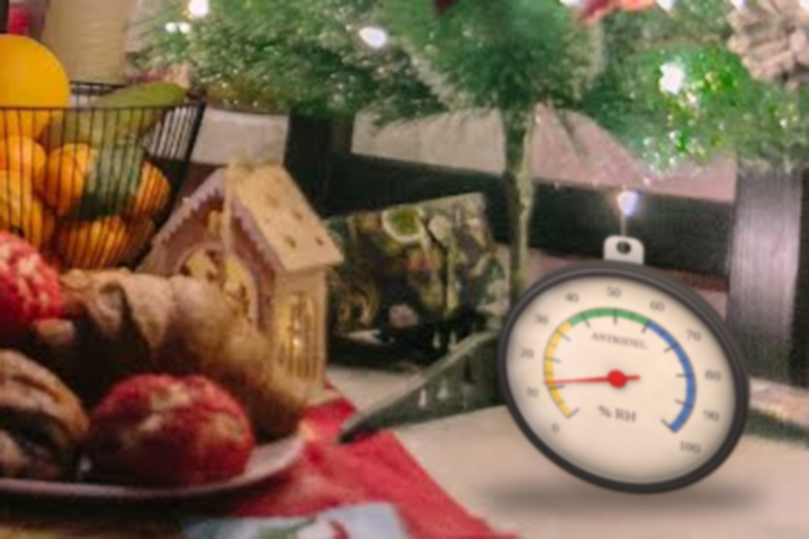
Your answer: 12.5,%
